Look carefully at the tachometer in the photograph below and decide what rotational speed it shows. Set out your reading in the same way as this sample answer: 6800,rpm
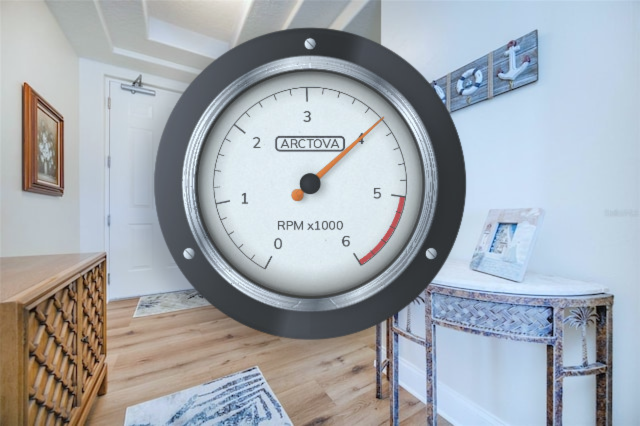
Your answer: 4000,rpm
